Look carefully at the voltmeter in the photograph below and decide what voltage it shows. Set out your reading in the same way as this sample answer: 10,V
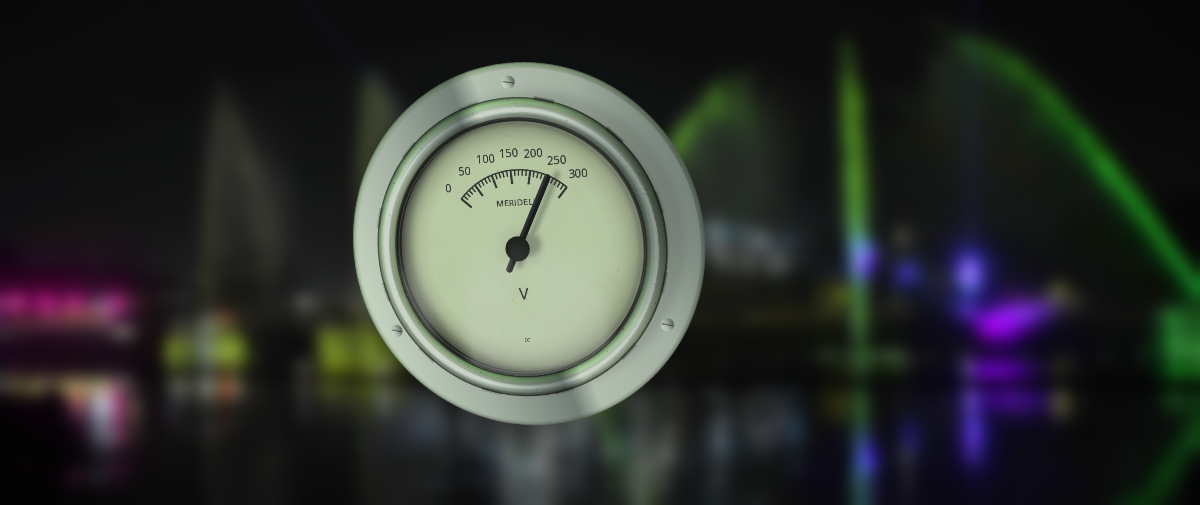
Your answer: 250,V
